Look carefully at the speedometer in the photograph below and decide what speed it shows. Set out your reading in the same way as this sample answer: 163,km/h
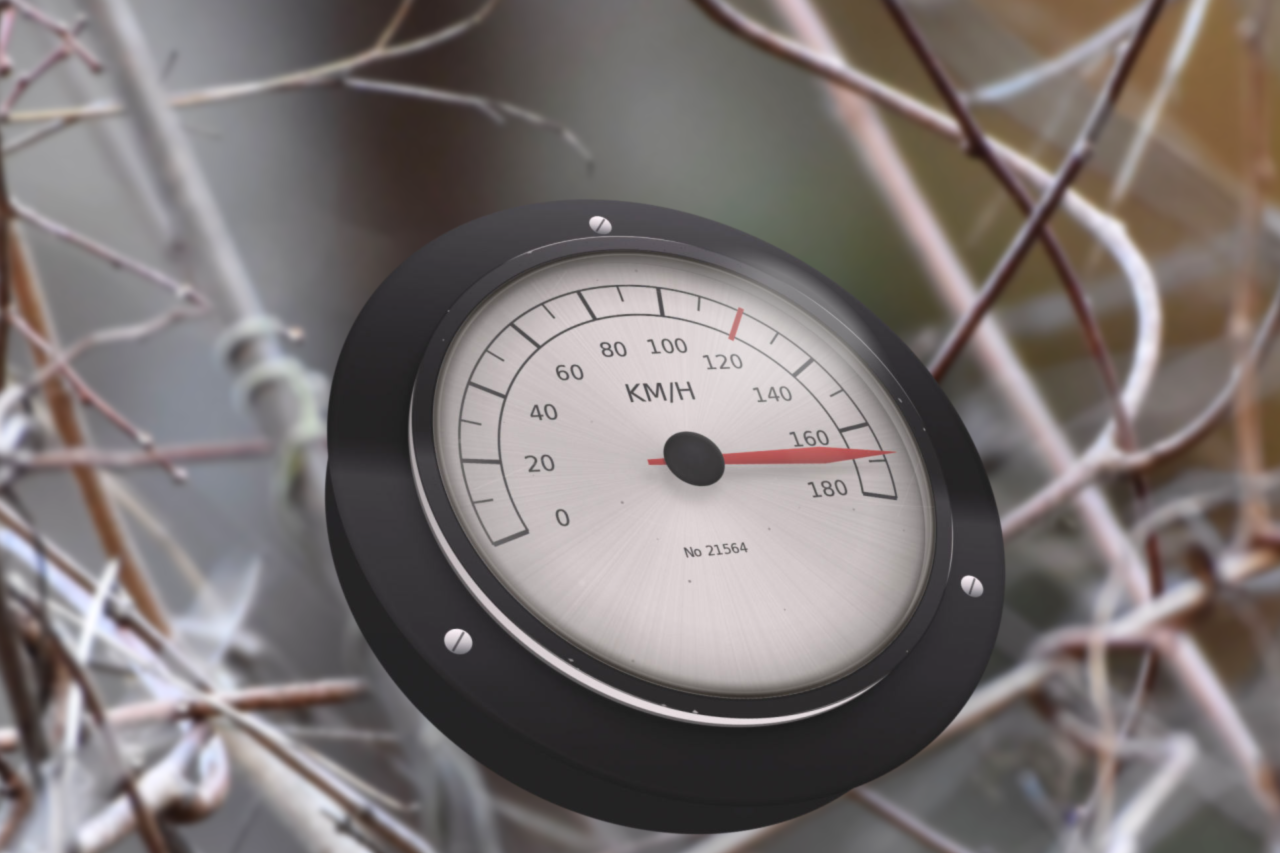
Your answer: 170,km/h
